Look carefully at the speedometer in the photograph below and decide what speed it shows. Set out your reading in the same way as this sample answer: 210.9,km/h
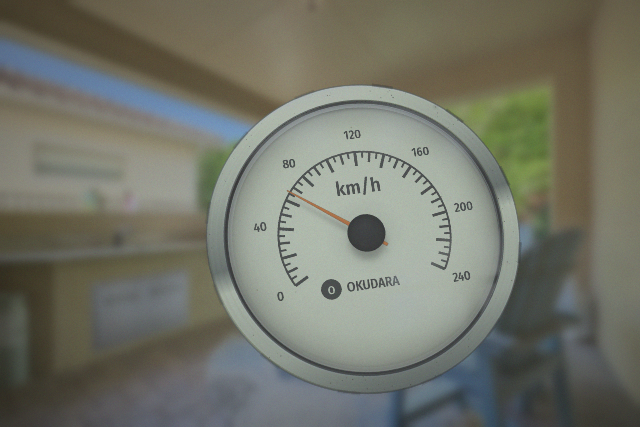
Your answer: 65,km/h
